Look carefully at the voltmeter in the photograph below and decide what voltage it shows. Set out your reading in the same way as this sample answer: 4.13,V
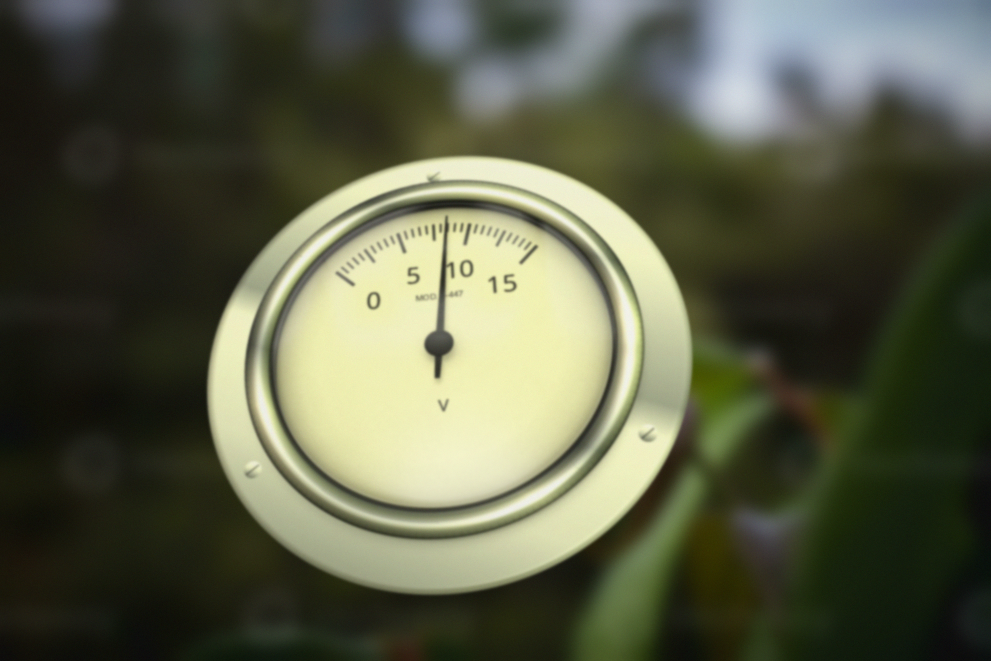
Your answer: 8.5,V
